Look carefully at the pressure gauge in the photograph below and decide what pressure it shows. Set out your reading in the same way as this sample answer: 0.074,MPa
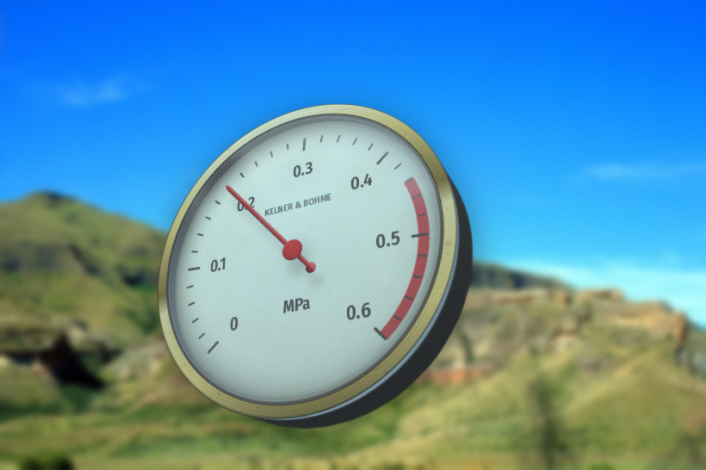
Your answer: 0.2,MPa
